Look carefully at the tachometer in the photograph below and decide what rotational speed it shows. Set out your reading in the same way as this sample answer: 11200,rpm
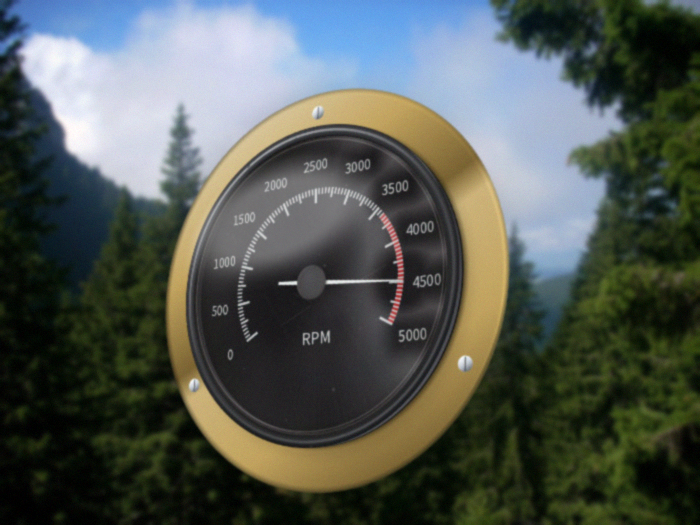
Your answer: 4500,rpm
